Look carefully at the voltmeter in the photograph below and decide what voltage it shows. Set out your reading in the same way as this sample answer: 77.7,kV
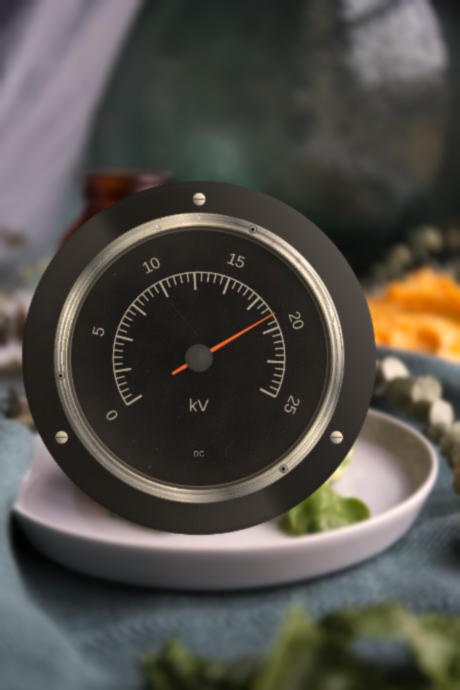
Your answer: 19,kV
